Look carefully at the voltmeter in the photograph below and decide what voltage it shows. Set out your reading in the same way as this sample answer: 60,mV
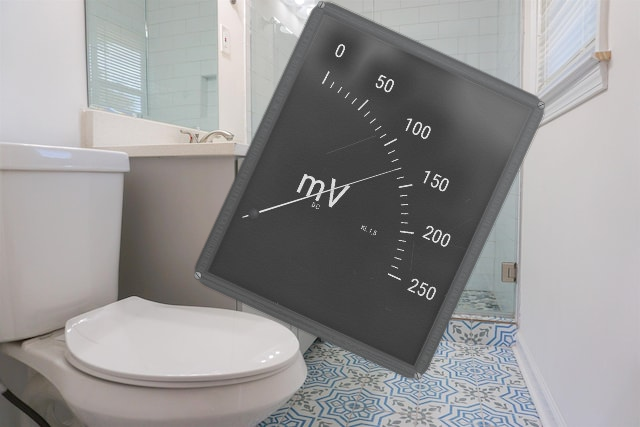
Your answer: 130,mV
